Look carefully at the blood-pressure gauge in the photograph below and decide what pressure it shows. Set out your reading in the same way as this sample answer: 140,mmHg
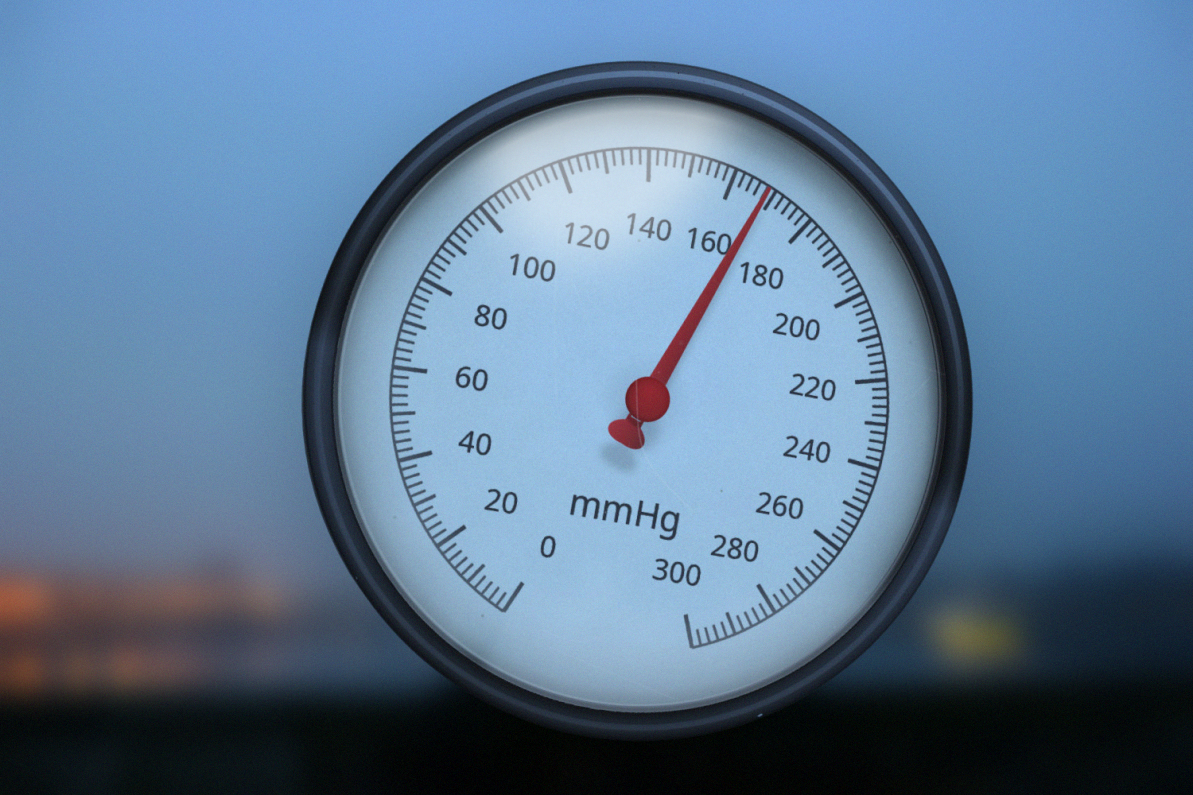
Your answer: 168,mmHg
